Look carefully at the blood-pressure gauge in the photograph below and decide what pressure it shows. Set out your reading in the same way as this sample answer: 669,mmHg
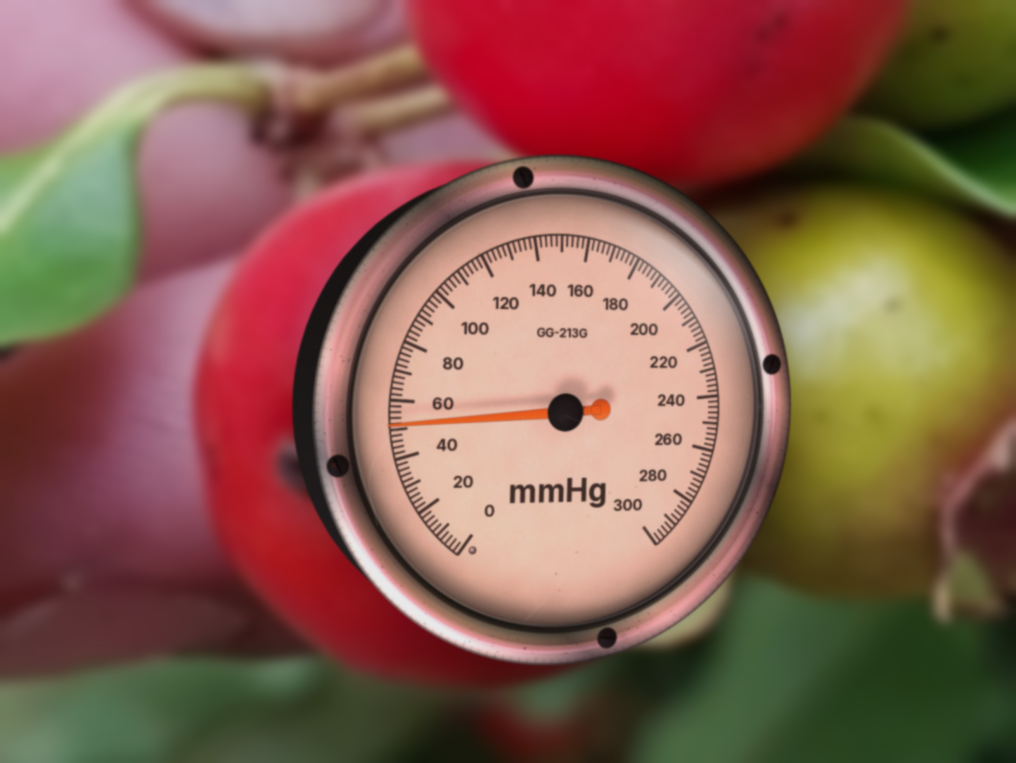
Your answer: 52,mmHg
